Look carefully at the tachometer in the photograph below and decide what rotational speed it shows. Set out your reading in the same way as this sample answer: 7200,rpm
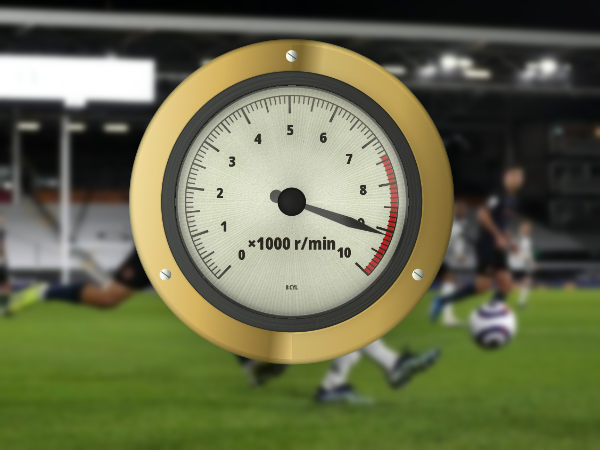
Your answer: 9100,rpm
